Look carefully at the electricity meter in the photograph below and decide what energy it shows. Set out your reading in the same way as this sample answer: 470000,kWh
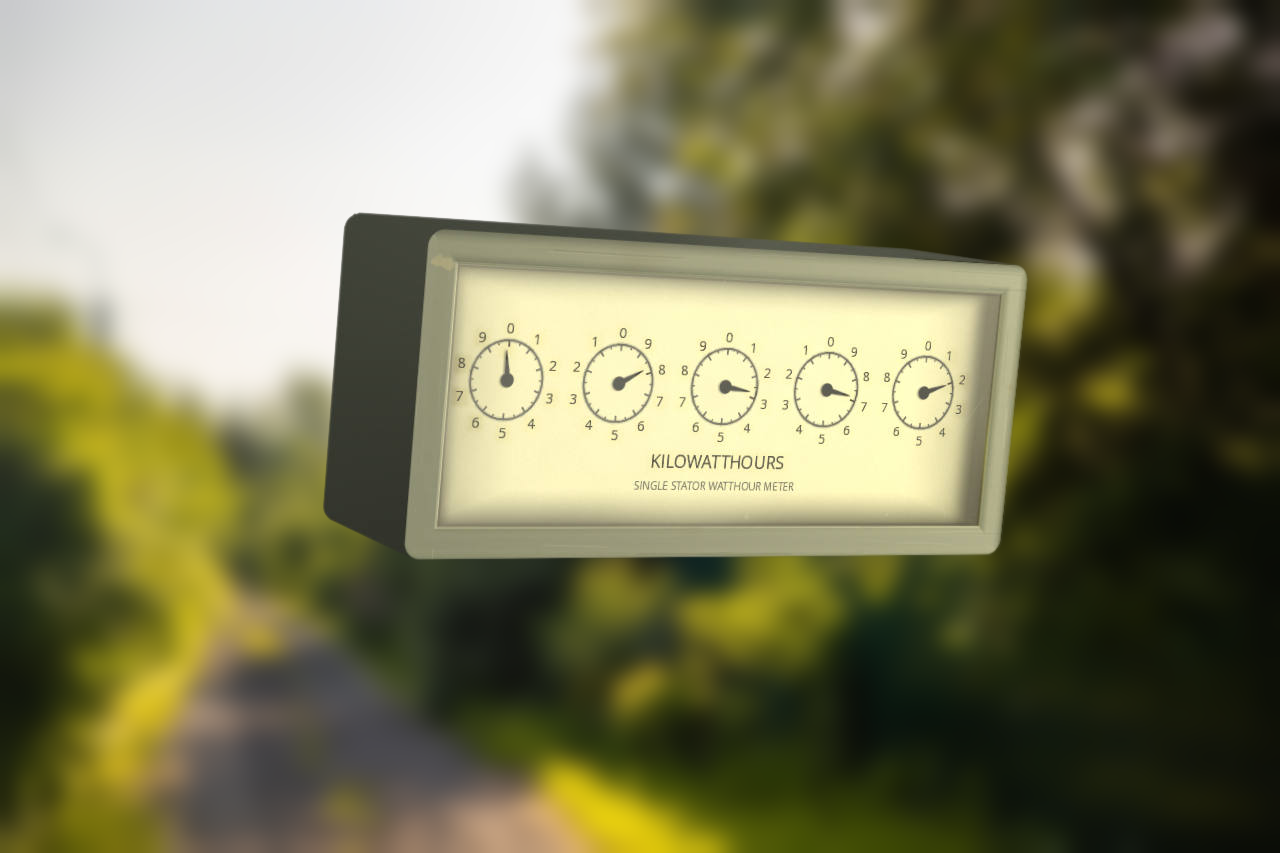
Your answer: 98272,kWh
